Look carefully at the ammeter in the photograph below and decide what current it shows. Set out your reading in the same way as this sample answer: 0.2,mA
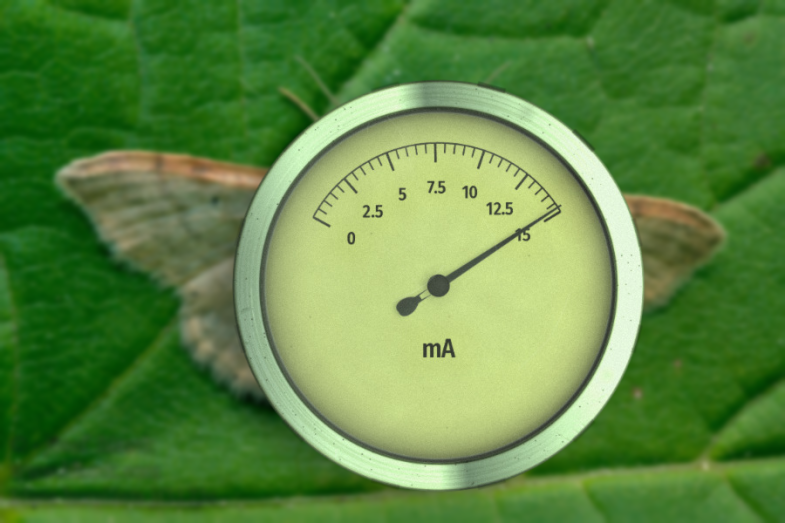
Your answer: 14.75,mA
